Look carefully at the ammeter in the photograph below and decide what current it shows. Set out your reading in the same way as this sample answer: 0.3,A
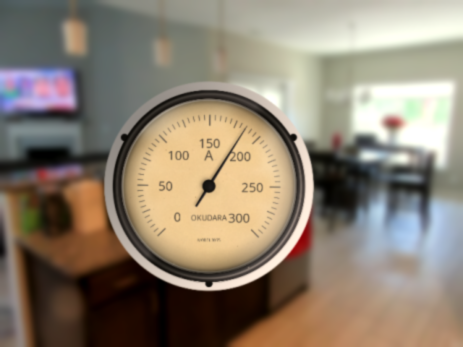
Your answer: 185,A
